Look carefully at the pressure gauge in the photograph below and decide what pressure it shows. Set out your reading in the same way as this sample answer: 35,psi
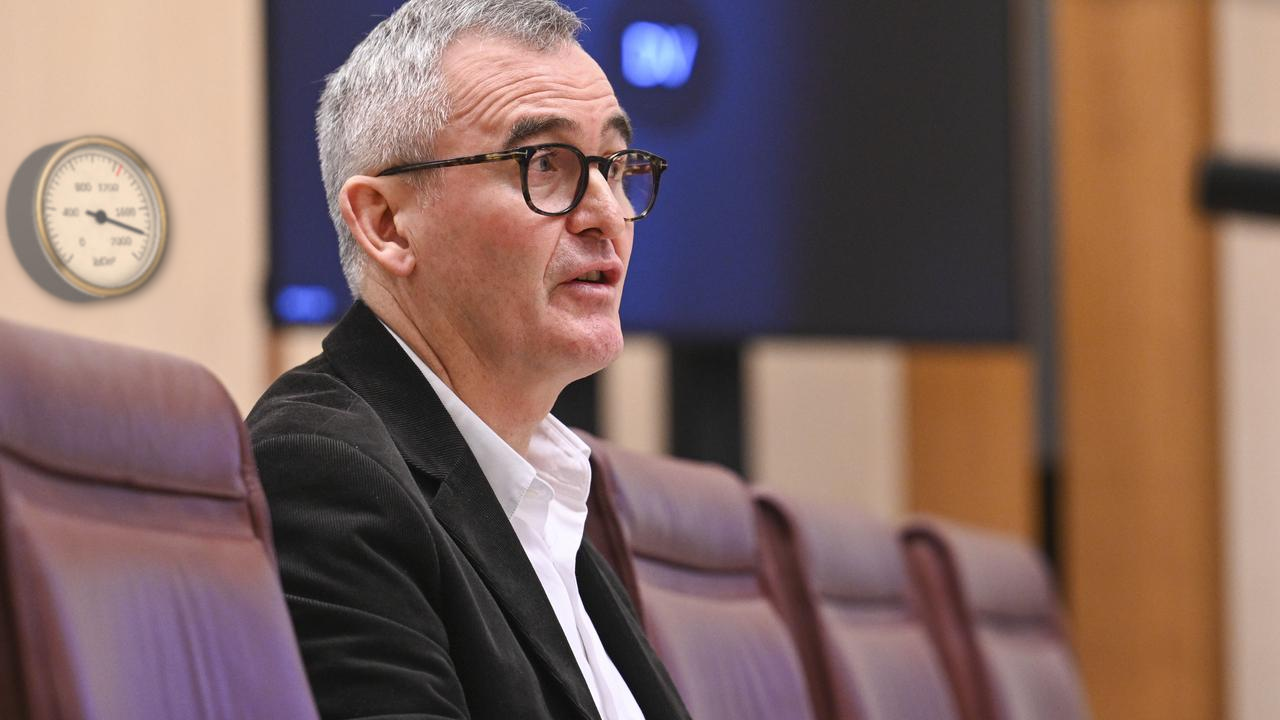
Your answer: 1800,psi
